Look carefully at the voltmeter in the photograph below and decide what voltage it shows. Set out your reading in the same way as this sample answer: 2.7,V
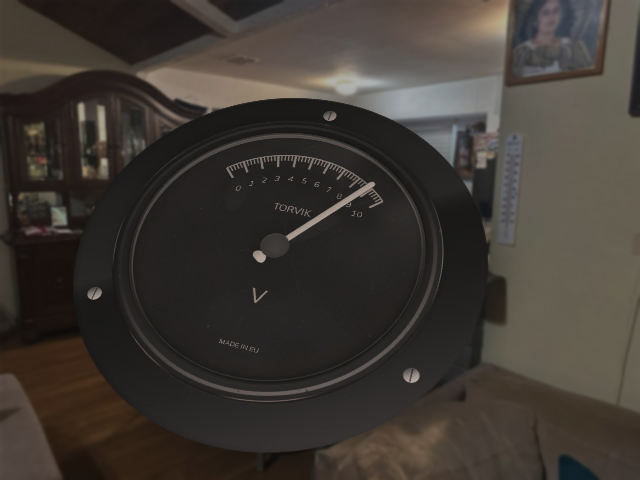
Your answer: 9,V
